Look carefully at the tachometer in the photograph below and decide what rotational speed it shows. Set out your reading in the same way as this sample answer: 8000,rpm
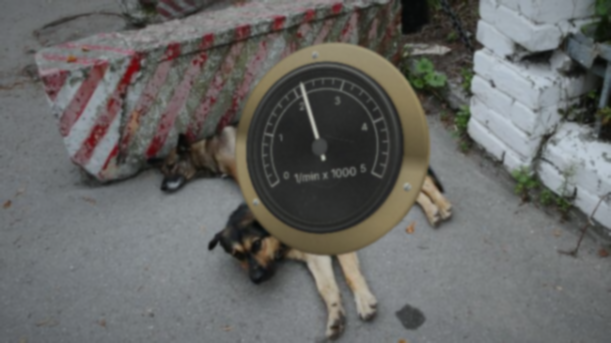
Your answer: 2200,rpm
